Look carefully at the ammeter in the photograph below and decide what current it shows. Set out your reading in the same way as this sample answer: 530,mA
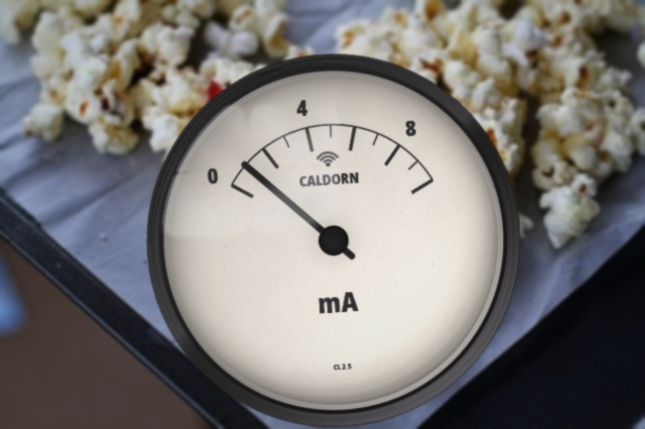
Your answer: 1,mA
